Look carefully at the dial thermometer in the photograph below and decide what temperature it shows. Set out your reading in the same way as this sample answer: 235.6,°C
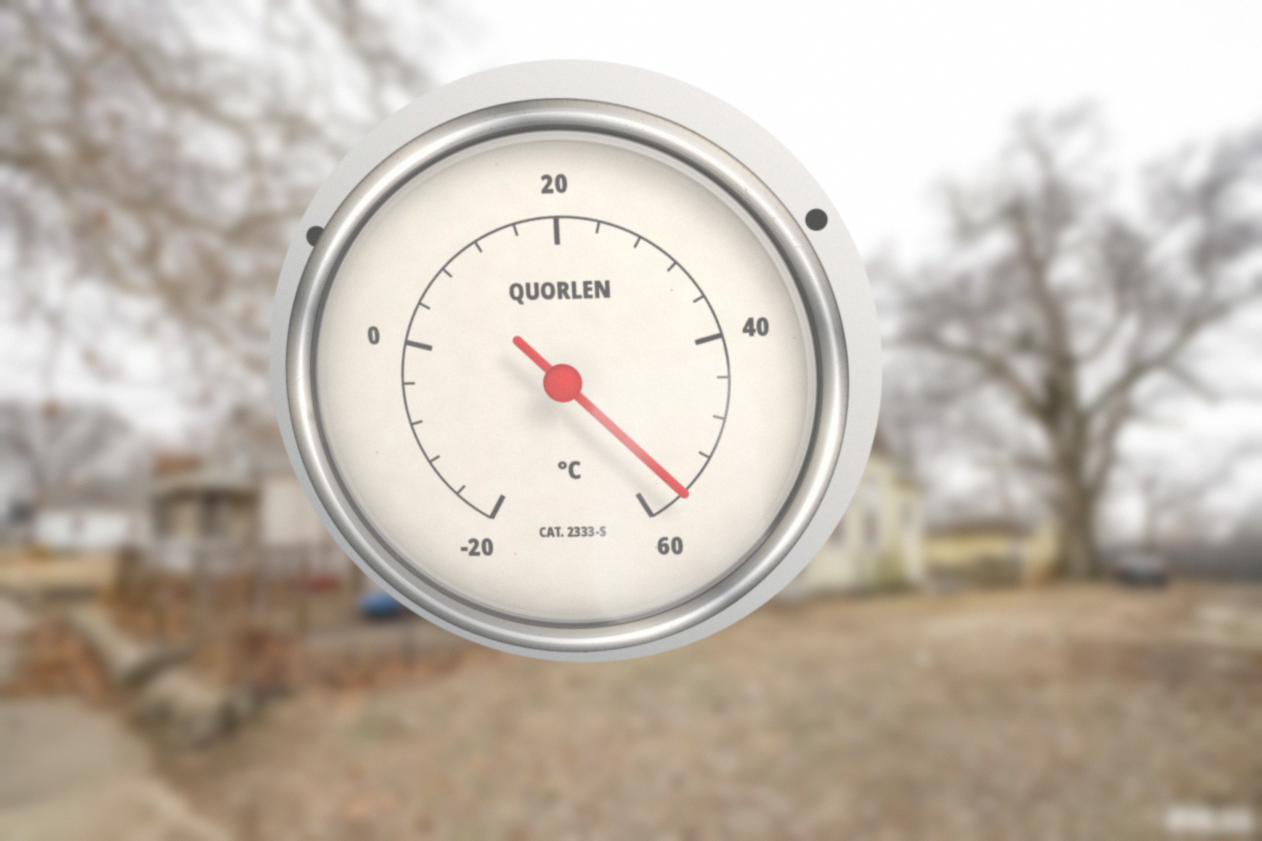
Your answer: 56,°C
